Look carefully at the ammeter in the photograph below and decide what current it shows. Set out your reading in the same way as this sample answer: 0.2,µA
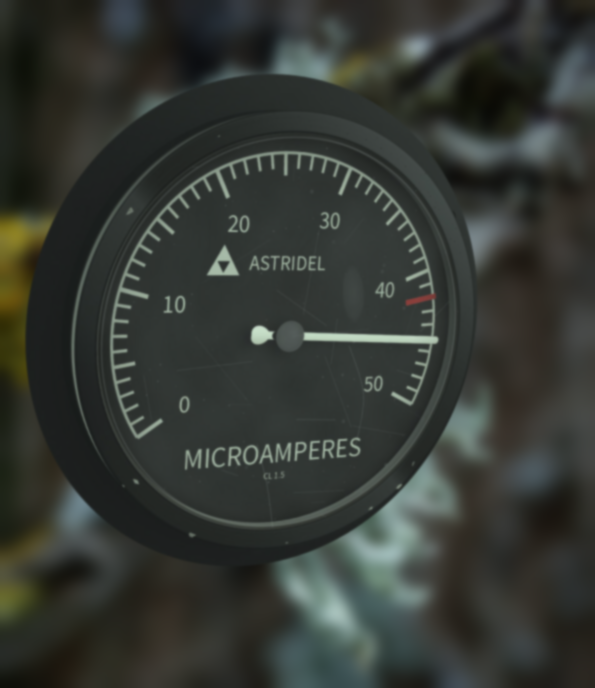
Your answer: 45,µA
